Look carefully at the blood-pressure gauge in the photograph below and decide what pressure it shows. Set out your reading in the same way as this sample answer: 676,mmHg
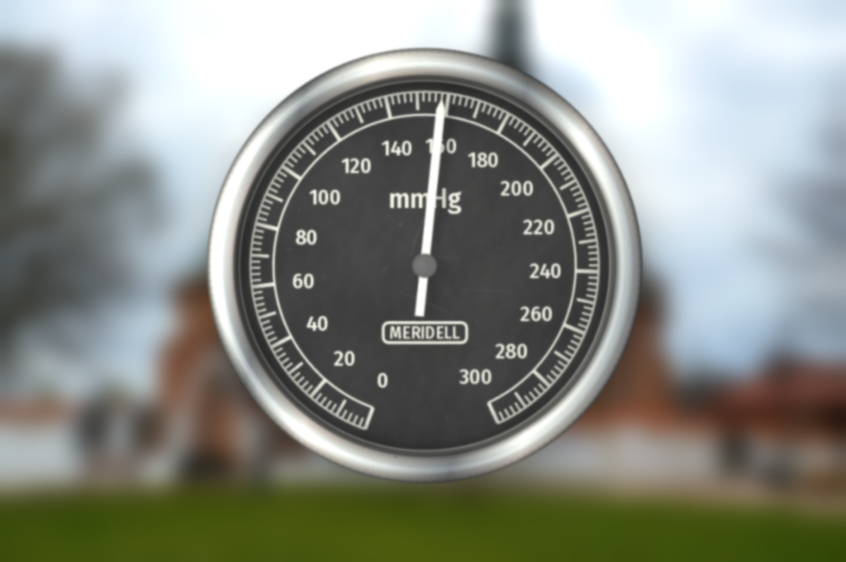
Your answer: 158,mmHg
